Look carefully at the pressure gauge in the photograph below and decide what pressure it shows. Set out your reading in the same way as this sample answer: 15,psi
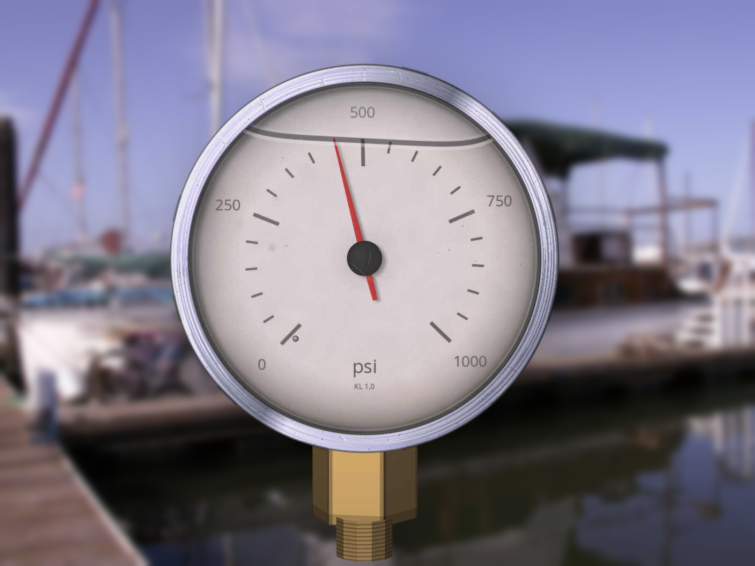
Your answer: 450,psi
